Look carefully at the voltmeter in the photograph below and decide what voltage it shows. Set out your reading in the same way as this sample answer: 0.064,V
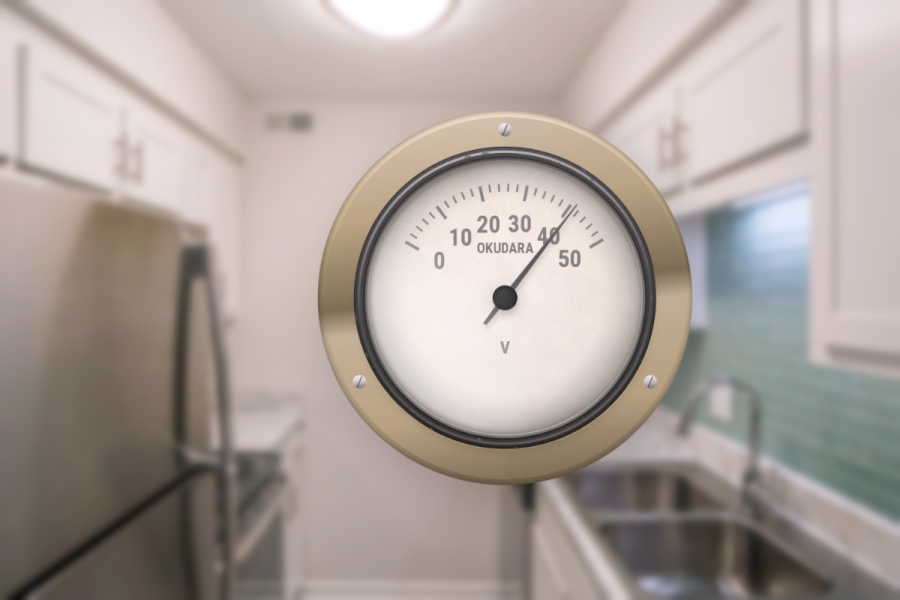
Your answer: 41,V
